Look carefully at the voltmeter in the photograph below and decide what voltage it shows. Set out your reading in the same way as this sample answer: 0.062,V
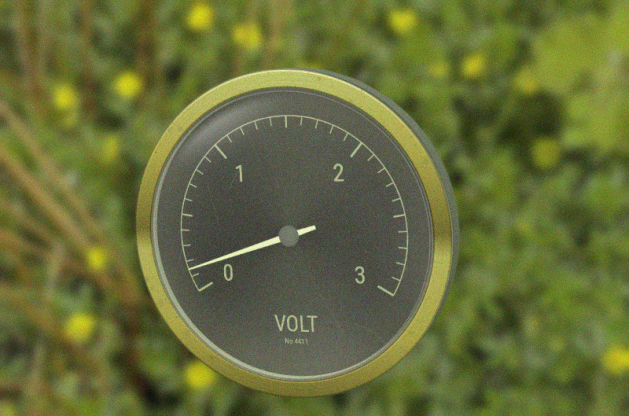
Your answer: 0.15,V
